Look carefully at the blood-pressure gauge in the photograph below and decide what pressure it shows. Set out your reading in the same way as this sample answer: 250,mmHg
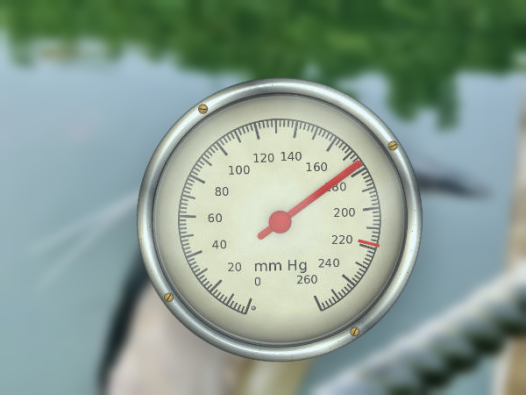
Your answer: 176,mmHg
